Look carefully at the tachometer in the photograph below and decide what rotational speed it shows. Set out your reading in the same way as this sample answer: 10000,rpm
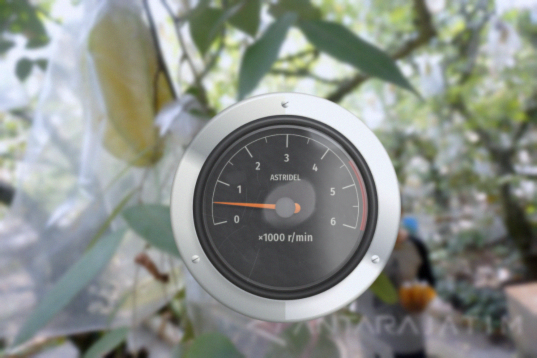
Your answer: 500,rpm
